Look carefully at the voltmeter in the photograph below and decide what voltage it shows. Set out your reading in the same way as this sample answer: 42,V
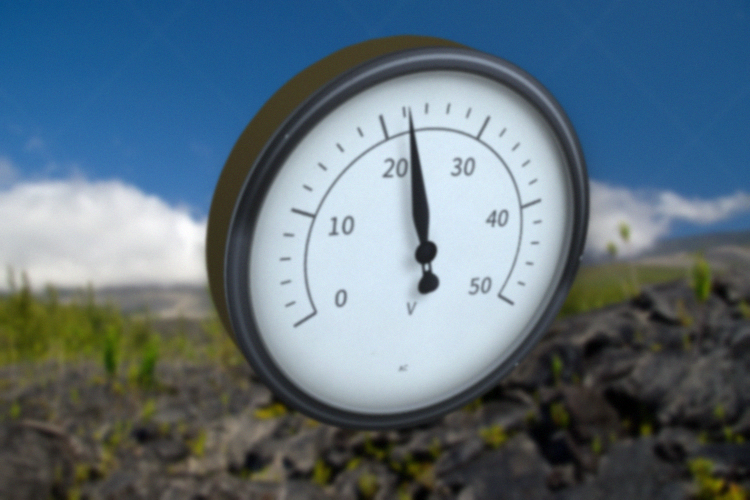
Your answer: 22,V
